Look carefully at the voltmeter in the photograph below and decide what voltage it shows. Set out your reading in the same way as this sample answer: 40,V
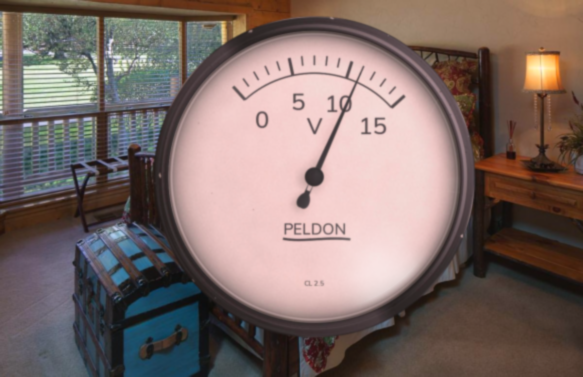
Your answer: 11,V
